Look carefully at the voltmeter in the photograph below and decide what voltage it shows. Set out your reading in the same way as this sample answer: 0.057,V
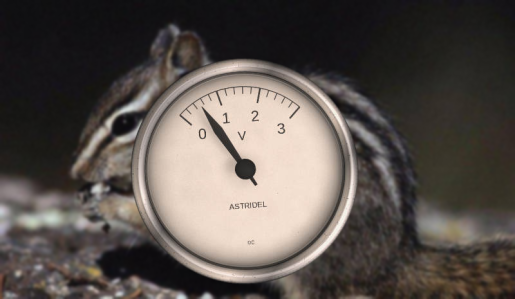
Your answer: 0.5,V
